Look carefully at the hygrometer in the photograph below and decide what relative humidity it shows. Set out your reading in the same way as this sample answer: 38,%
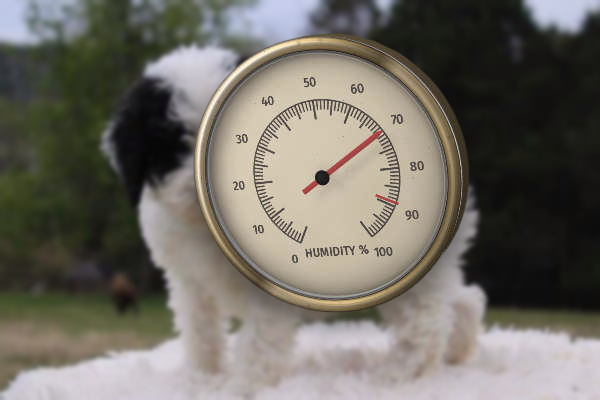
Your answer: 70,%
